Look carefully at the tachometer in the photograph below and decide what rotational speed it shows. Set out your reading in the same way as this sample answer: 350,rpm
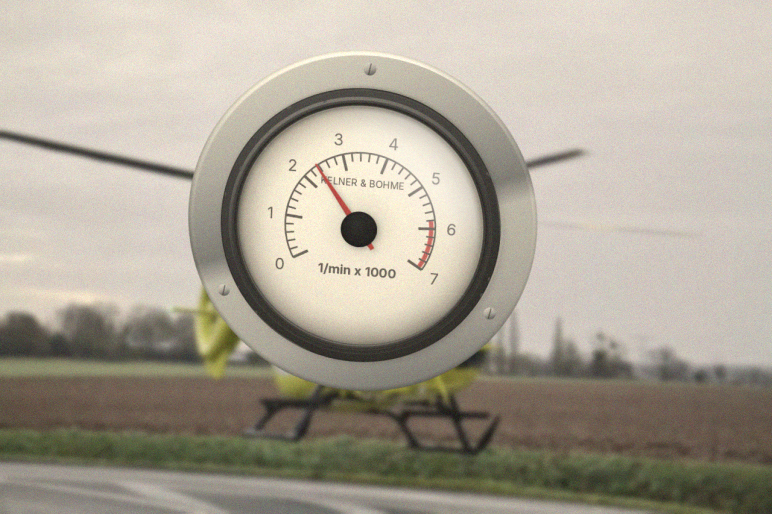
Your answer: 2400,rpm
